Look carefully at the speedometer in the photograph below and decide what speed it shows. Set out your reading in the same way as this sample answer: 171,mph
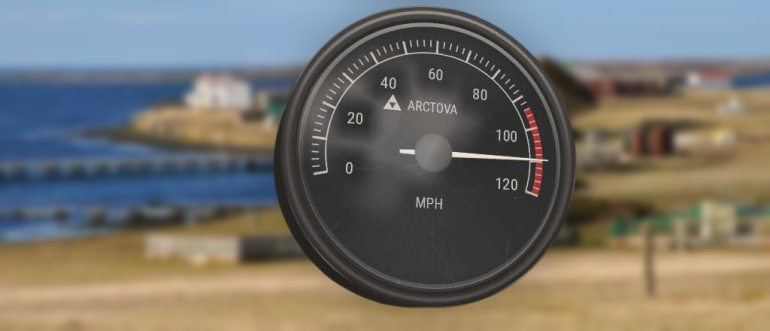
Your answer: 110,mph
